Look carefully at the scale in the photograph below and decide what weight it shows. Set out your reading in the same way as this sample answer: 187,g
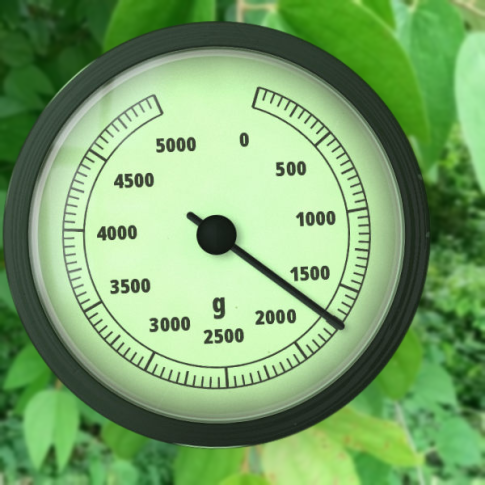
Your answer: 1725,g
